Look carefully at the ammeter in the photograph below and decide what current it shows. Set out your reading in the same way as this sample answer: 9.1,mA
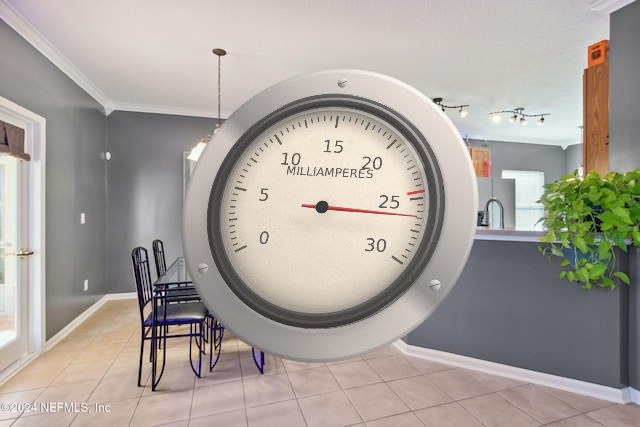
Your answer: 26.5,mA
